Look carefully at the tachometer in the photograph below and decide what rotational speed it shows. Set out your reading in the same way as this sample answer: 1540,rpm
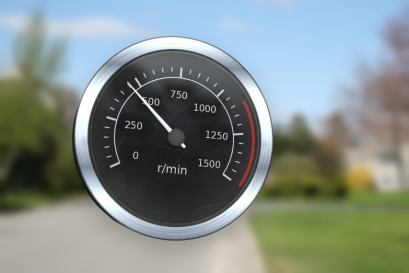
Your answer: 450,rpm
